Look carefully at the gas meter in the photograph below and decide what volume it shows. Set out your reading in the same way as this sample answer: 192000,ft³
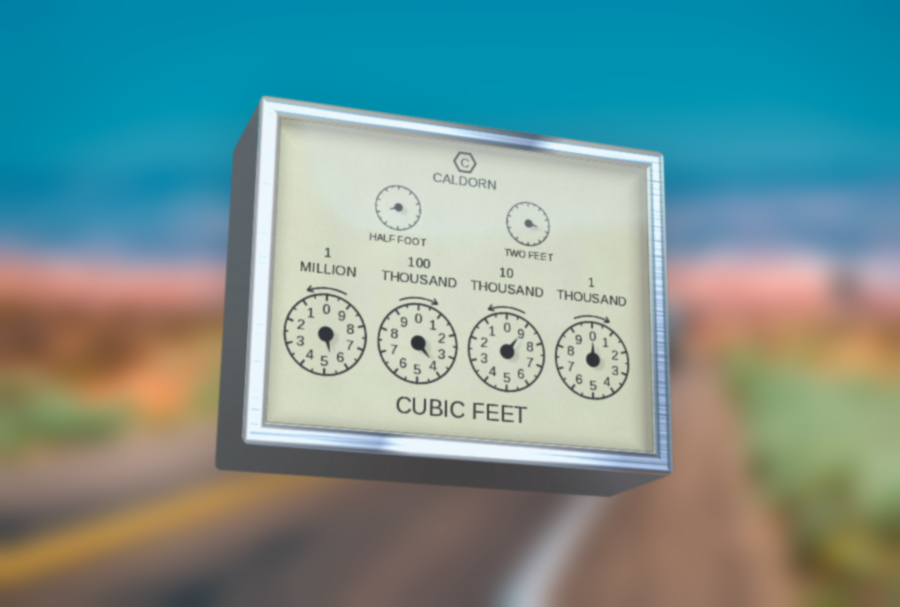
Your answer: 539000,ft³
